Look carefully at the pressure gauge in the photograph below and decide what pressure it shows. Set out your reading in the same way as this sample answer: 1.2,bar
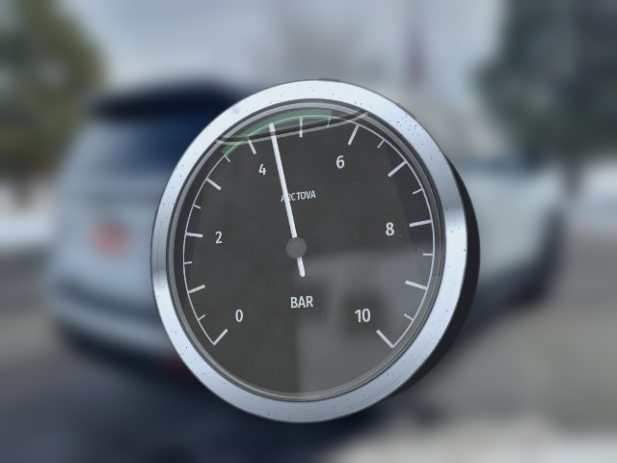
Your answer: 4.5,bar
